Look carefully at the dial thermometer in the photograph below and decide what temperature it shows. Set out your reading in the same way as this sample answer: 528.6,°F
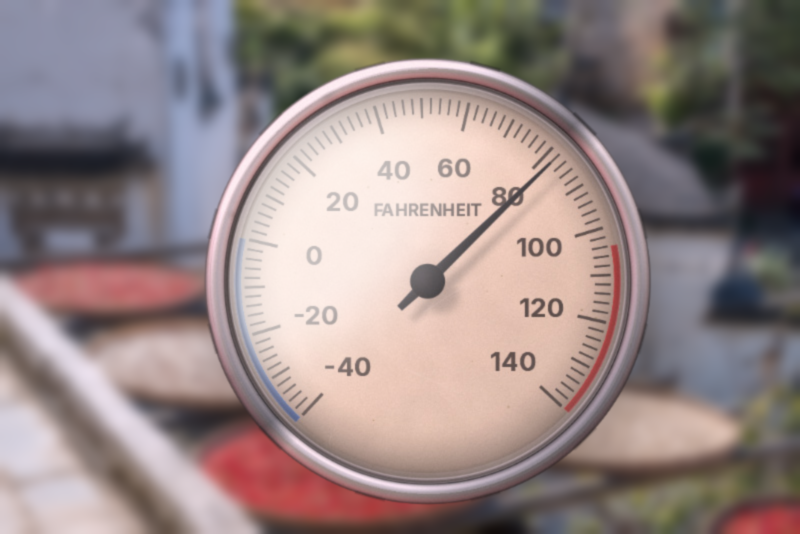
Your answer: 82,°F
